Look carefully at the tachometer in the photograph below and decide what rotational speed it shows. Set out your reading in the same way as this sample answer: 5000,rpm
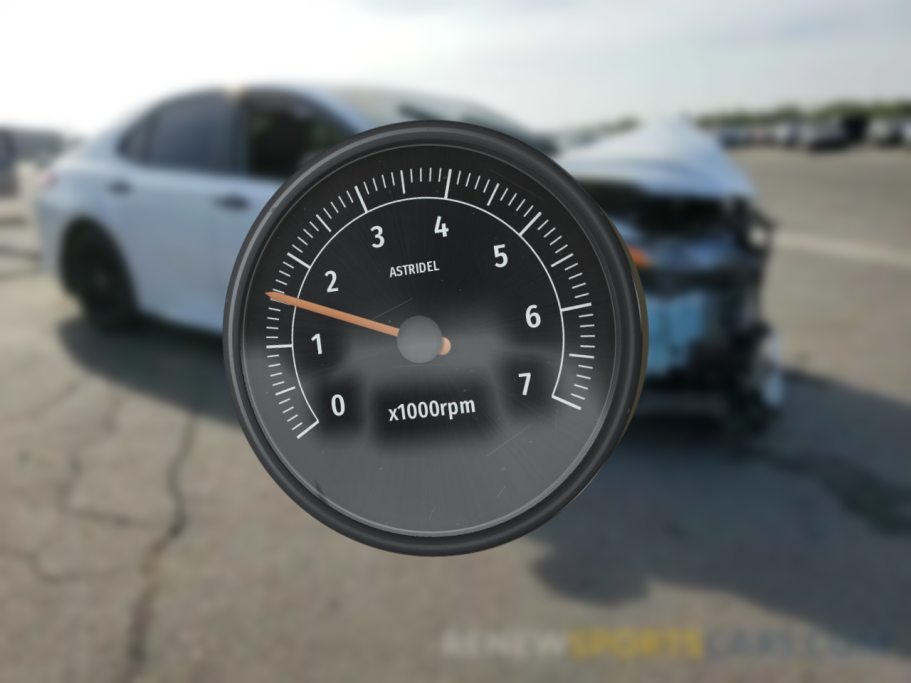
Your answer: 1550,rpm
